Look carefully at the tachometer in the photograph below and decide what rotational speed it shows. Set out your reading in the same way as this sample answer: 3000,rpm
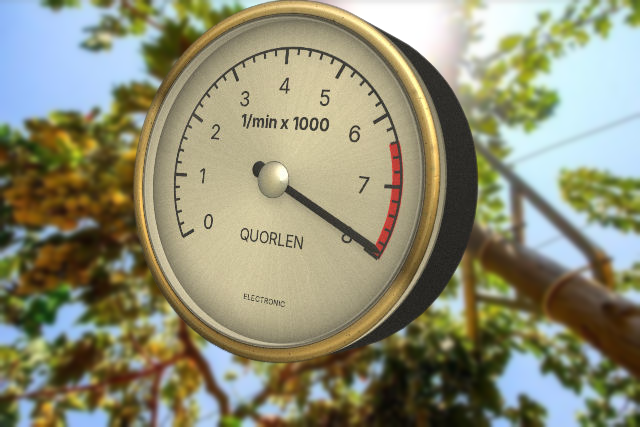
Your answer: 7900,rpm
